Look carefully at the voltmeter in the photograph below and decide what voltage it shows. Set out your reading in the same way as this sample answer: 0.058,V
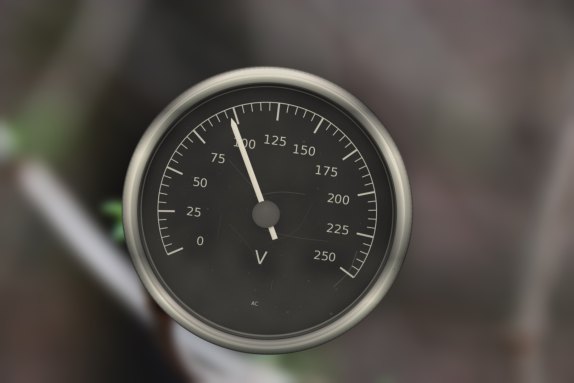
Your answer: 97.5,V
